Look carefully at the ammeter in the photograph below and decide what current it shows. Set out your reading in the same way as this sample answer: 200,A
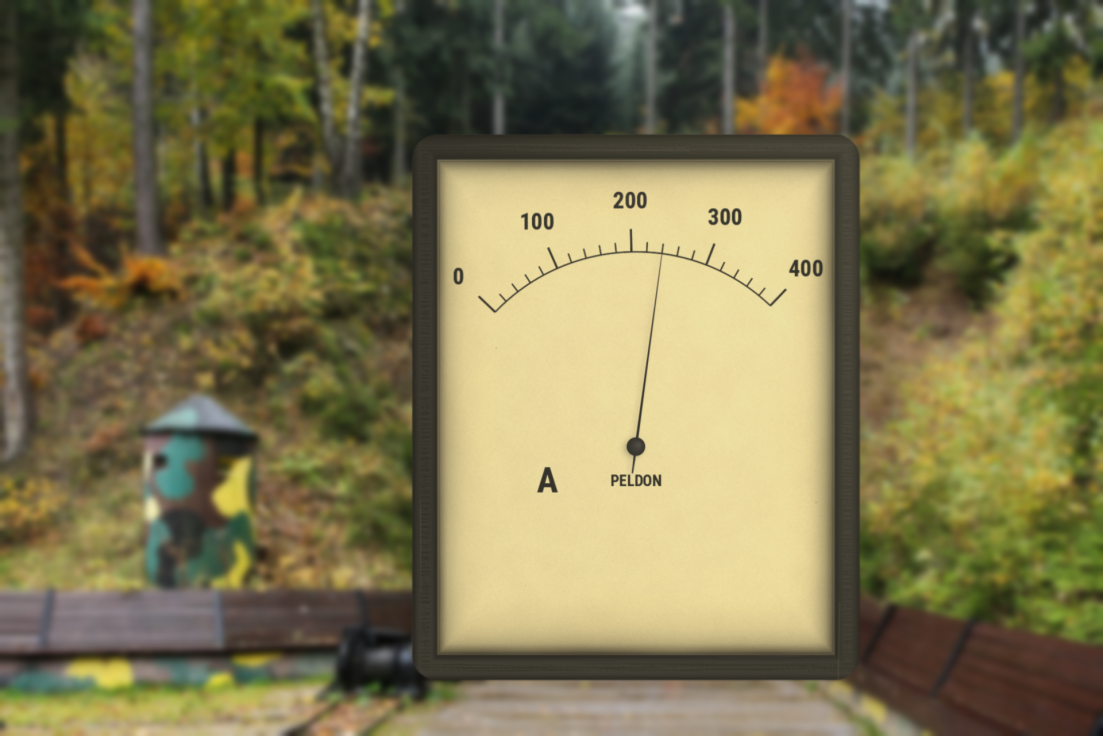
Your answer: 240,A
